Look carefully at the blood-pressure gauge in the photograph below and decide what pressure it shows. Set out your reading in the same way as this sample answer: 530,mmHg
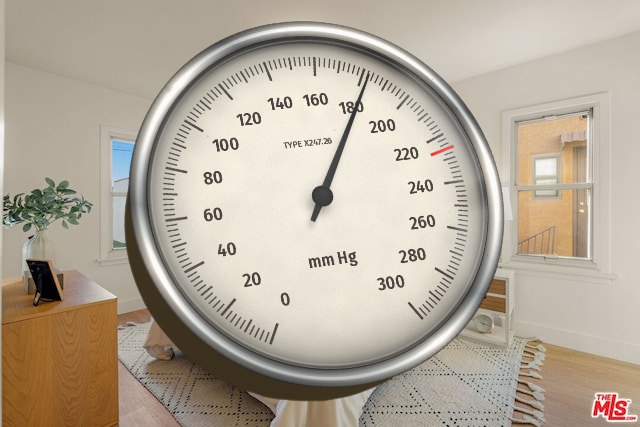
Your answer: 182,mmHg
